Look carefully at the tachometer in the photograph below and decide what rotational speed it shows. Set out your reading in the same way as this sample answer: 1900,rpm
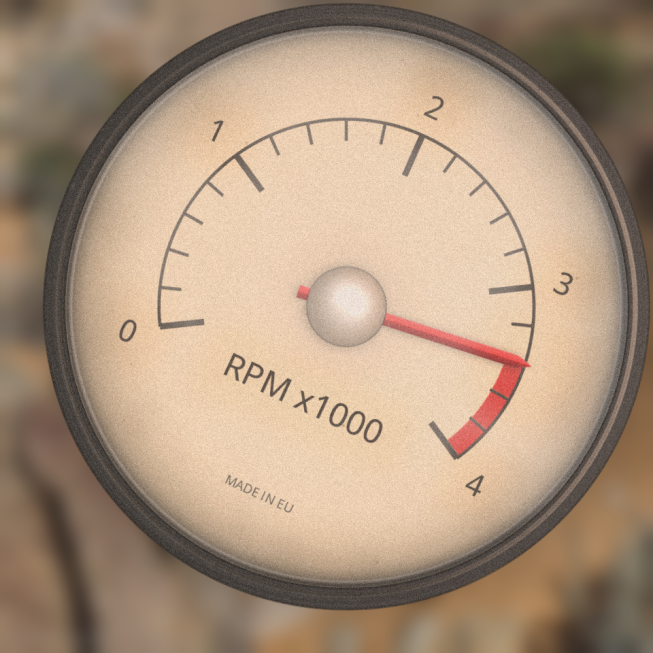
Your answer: 3400,rpm
